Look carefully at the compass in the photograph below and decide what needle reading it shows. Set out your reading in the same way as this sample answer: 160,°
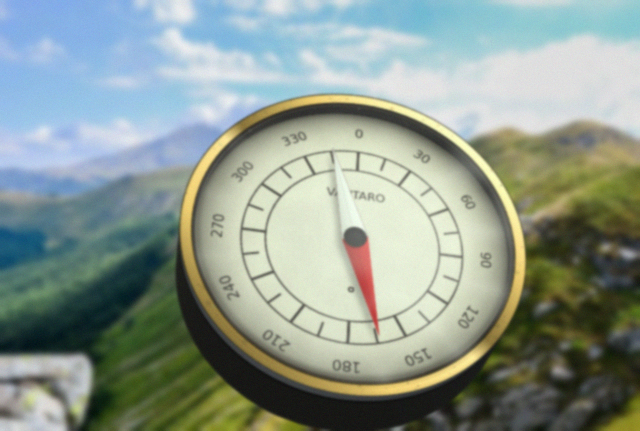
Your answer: 165,°
